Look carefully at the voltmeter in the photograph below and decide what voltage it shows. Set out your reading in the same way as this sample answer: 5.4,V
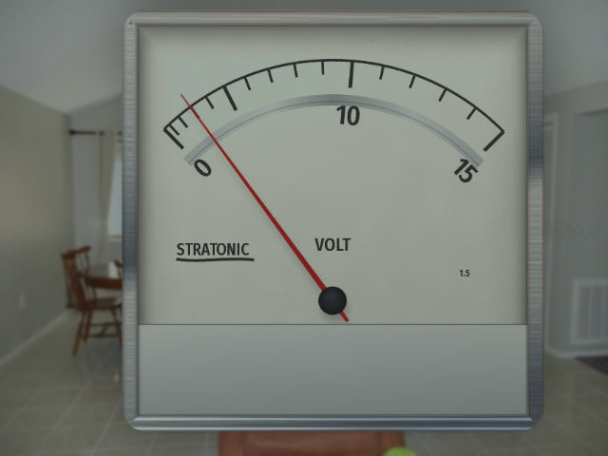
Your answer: 3,V
